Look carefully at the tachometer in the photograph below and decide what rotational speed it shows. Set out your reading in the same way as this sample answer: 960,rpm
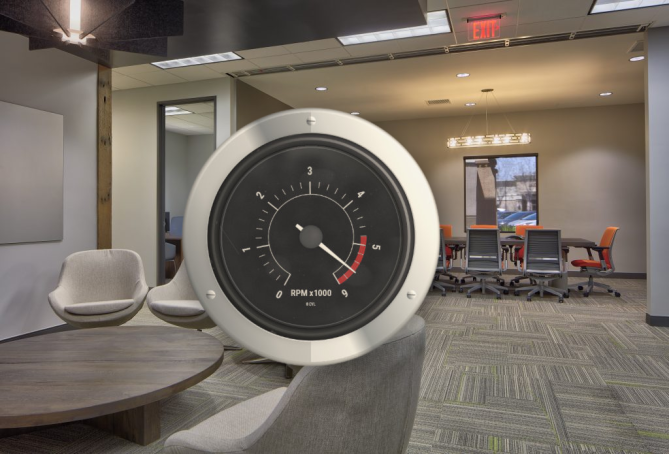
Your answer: 5600,rpm
